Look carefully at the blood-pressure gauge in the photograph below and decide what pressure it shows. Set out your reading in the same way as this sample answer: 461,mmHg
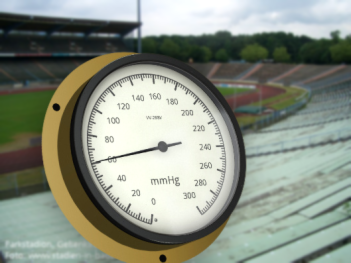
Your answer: 60,mmHg
